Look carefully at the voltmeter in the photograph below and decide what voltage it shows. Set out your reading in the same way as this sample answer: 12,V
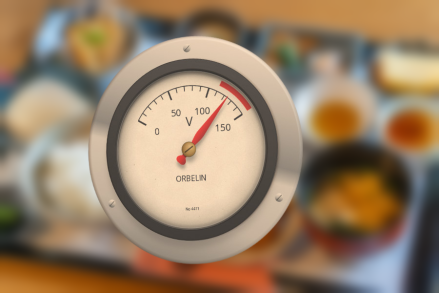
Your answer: 125,V
